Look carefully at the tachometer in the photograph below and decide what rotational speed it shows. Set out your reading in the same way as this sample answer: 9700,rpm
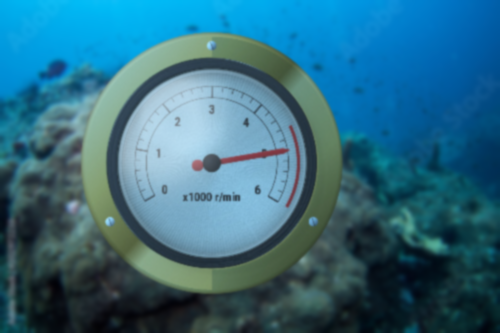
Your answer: 5000,rpm
